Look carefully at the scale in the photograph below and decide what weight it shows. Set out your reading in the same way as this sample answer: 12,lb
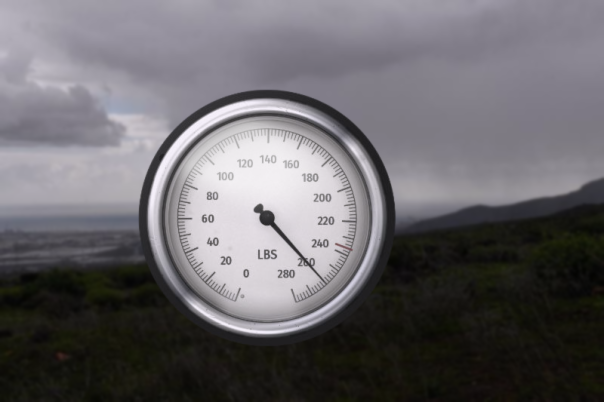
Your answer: 260,lb
